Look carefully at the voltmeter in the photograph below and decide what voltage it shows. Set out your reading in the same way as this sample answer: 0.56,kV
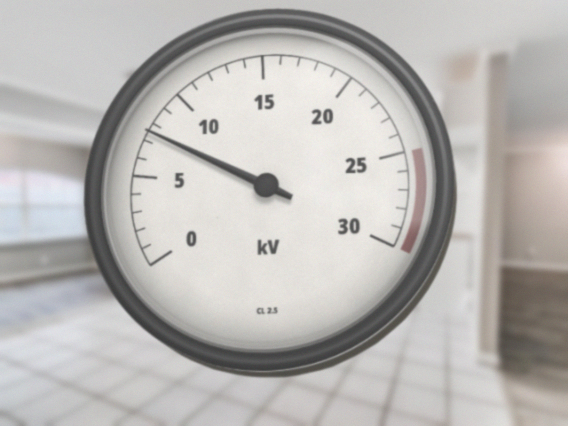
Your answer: 7.5,kV
